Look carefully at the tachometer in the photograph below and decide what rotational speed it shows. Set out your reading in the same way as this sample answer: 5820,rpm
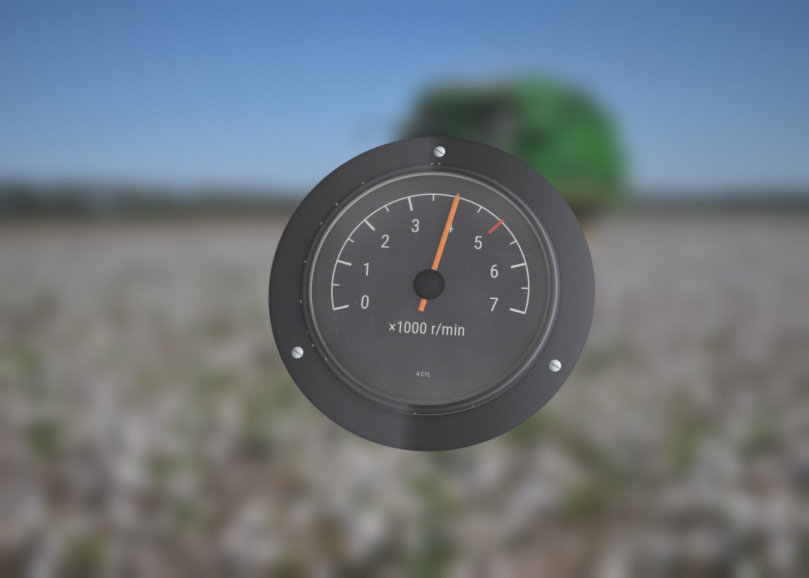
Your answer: 4000,rpm
